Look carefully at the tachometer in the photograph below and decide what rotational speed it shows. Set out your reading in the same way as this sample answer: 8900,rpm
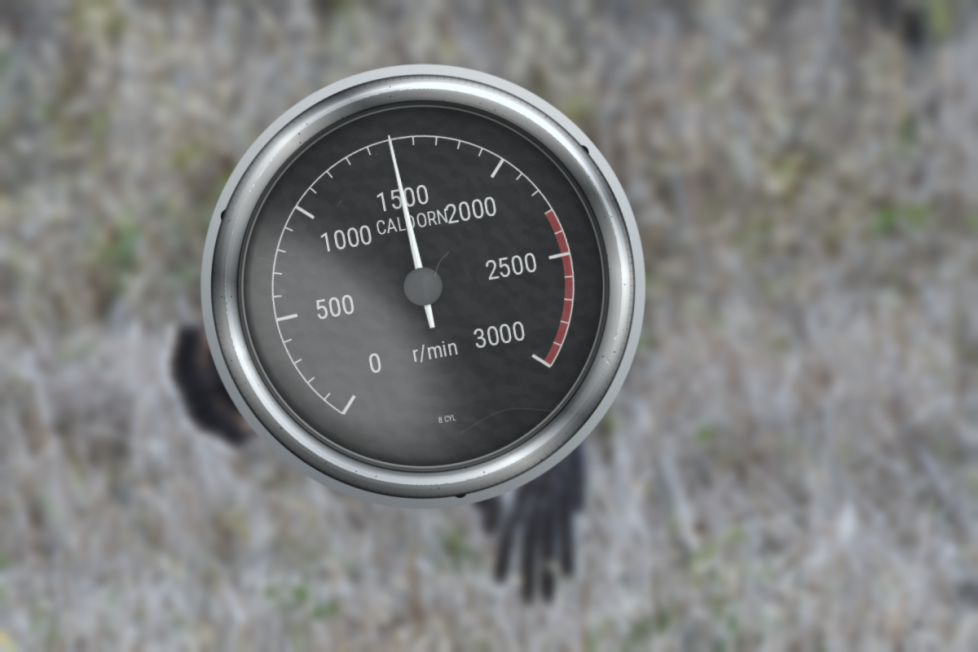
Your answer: 1500,rpm
